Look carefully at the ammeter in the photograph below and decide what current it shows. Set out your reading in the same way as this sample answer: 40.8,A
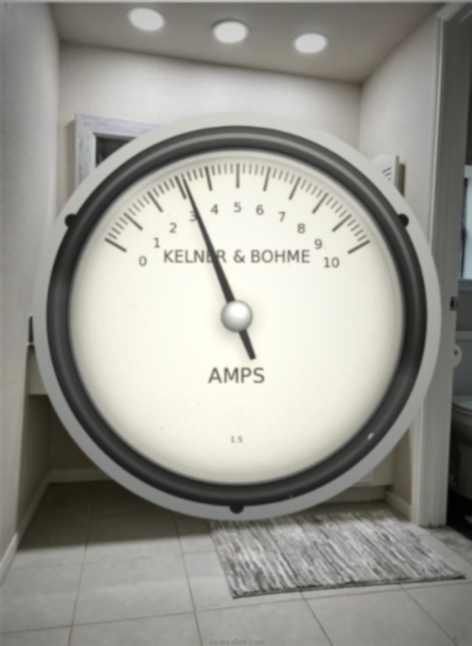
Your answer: 3.2,A
